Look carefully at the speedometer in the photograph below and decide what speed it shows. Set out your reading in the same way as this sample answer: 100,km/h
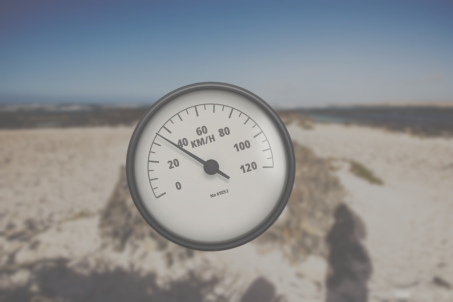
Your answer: 35,km/h
